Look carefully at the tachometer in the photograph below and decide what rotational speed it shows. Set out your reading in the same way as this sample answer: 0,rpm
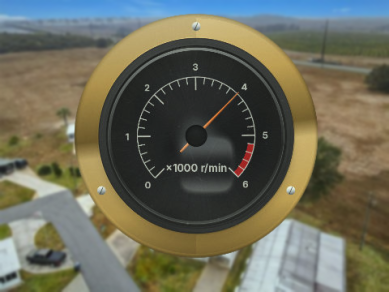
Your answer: 4000,rpm
